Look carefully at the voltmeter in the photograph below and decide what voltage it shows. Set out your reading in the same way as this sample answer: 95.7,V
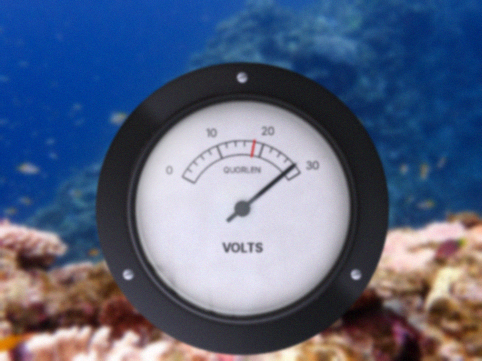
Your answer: 28,V
